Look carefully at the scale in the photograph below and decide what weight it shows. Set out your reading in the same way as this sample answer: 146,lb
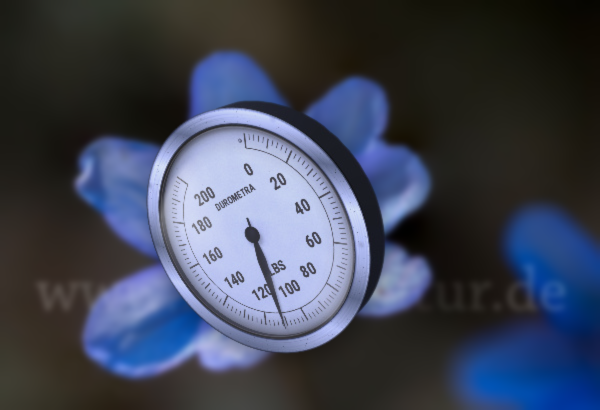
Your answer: 110,lb
